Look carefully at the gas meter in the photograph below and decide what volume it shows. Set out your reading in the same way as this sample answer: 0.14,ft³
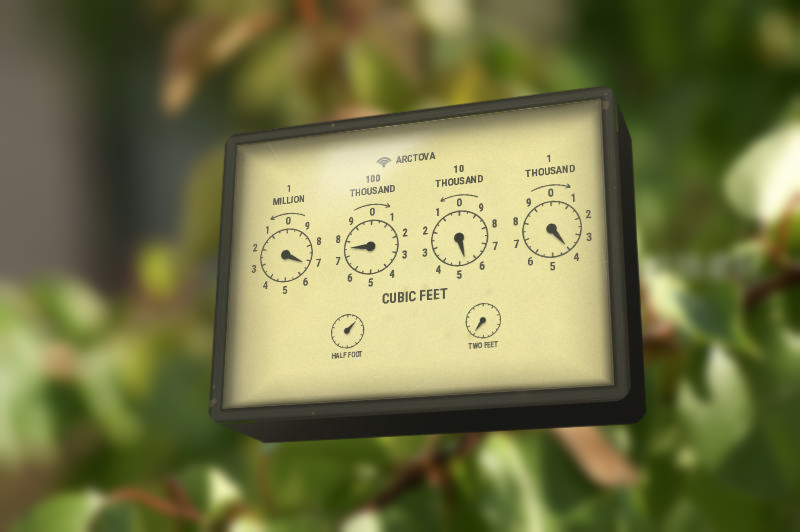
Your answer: 675400,ft³
